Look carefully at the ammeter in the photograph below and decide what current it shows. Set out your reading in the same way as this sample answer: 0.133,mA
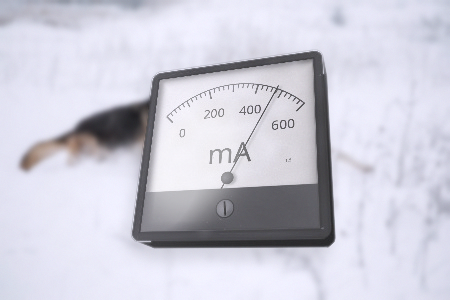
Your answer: 480,mA
